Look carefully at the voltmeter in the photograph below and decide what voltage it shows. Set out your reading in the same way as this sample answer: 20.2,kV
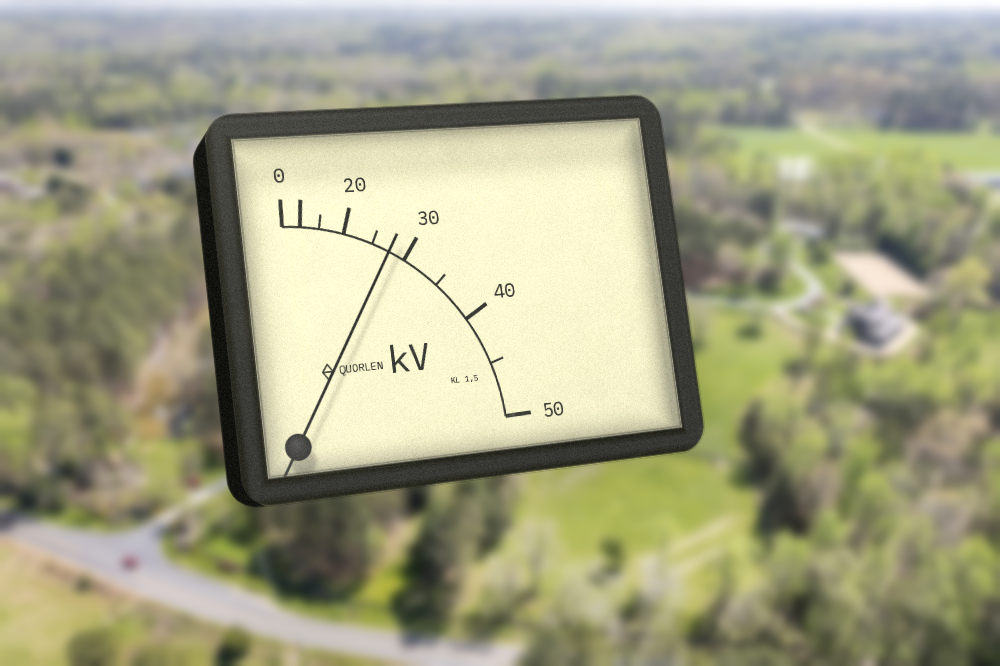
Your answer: 27.5,kV
